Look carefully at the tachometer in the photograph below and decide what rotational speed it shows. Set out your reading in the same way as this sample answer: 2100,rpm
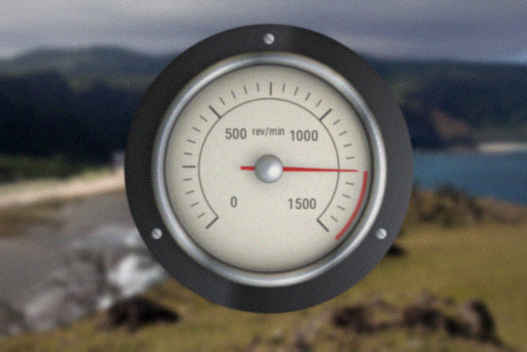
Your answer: 1250,rpm
